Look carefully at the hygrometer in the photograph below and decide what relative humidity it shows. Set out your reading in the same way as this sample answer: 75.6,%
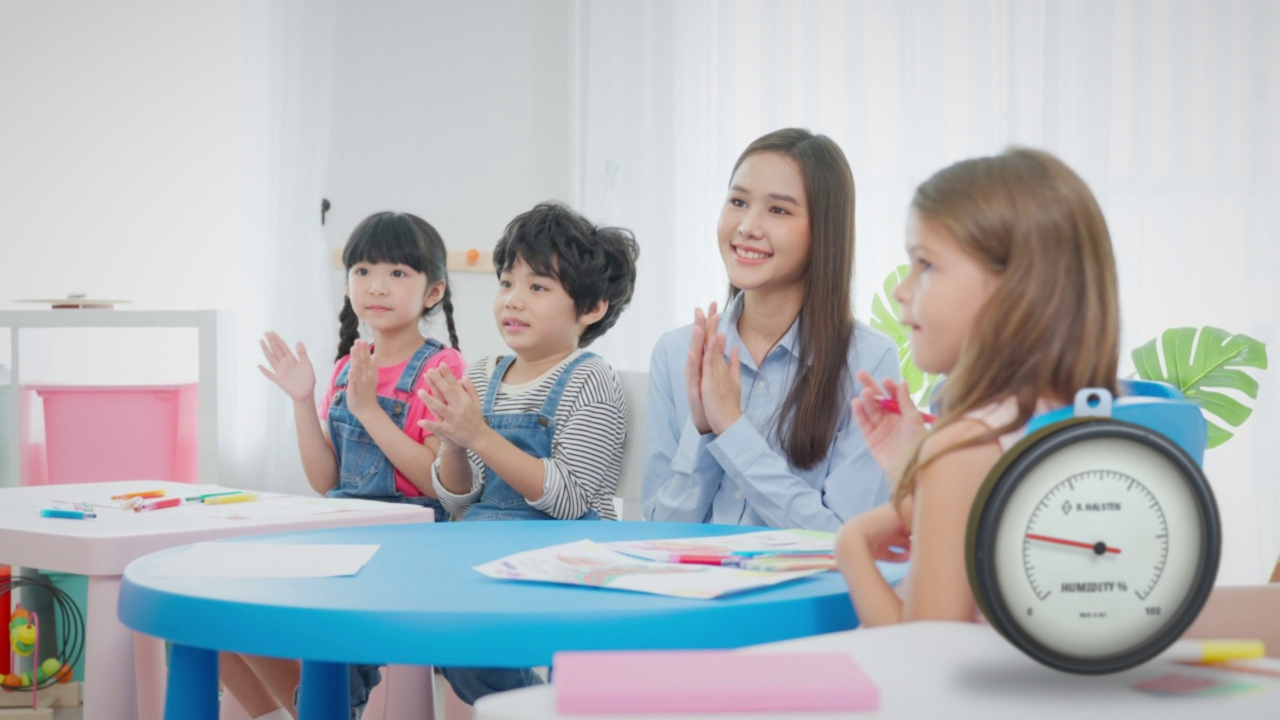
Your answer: 20,%
